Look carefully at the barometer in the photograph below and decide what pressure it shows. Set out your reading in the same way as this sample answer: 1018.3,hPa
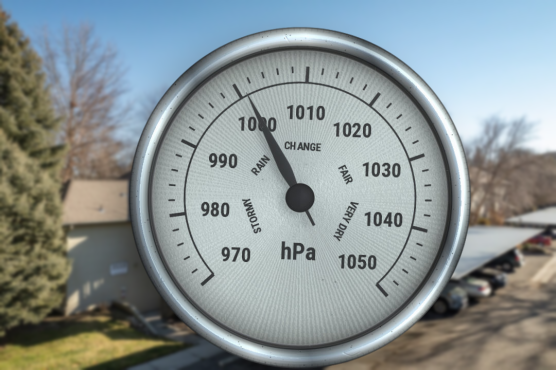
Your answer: 1001,hPa
